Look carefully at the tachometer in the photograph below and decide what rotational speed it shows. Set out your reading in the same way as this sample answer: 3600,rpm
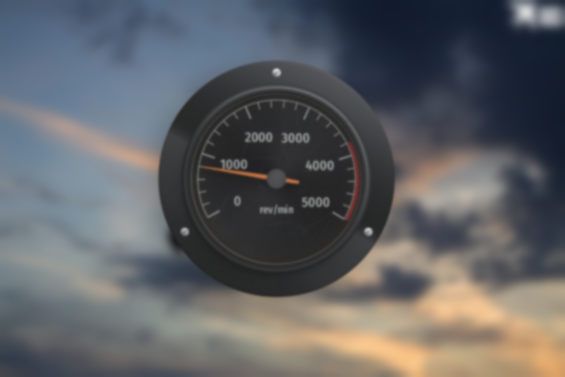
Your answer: 800,rpm
